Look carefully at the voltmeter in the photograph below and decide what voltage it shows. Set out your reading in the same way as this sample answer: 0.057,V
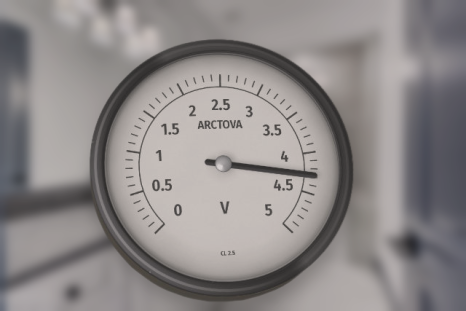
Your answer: 4.3,V
